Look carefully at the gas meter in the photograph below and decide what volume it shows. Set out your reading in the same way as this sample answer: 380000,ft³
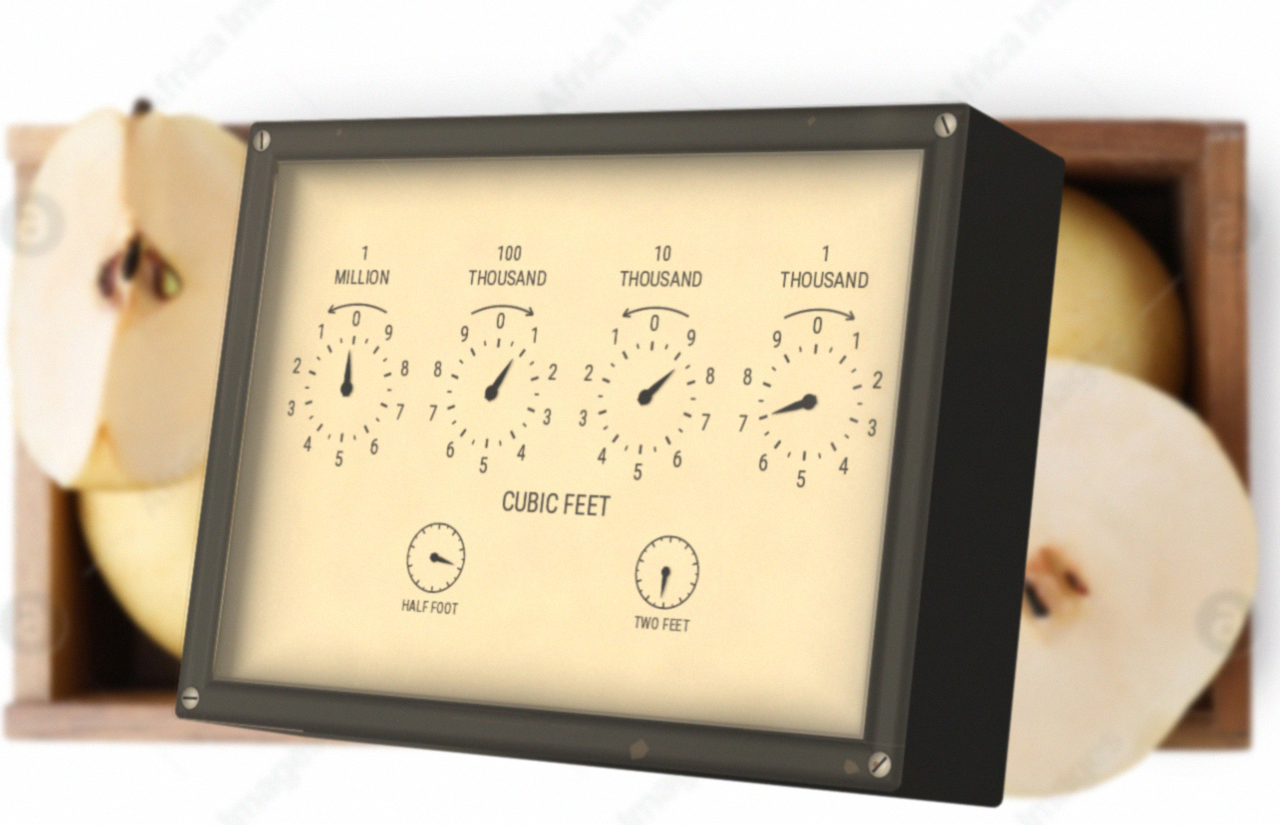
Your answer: 8700,ft³
